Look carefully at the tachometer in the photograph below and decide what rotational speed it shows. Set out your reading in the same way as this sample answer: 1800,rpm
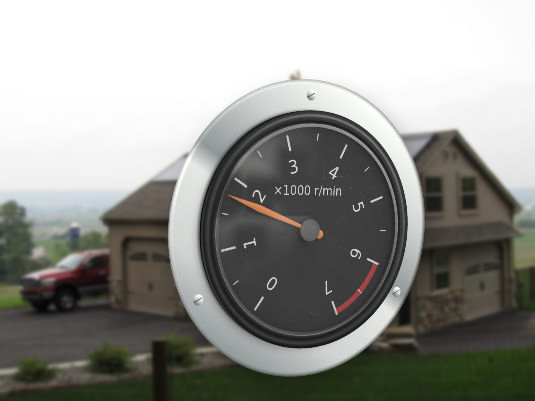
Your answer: 1750,rpm
